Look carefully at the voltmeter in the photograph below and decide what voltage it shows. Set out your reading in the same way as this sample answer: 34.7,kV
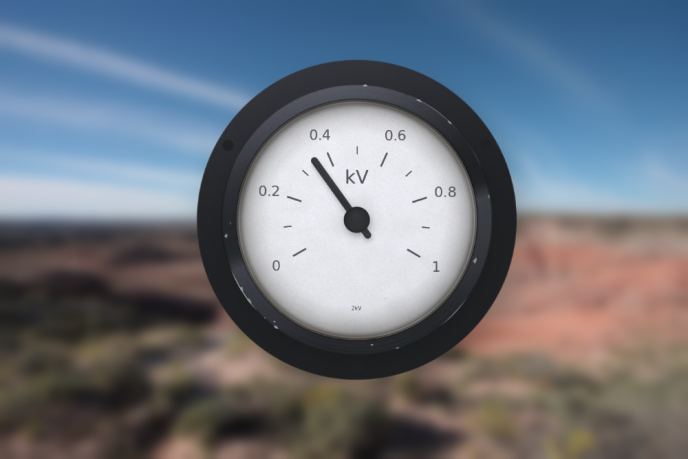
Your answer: 0.35,kV
